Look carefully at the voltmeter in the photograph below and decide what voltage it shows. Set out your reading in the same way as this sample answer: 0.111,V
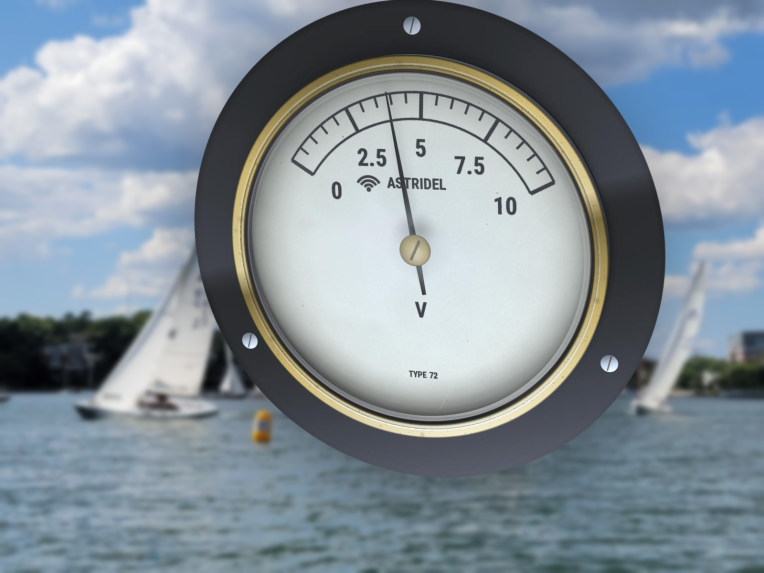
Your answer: 4,V
